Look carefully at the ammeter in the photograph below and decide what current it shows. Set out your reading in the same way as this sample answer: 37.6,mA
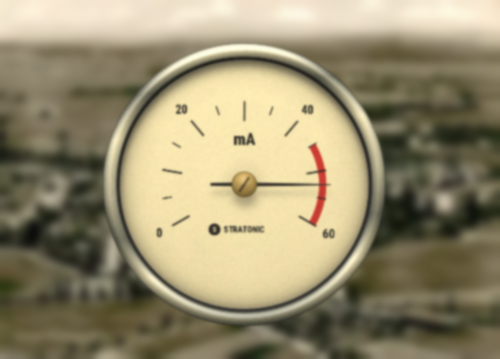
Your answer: 52.5,mA
